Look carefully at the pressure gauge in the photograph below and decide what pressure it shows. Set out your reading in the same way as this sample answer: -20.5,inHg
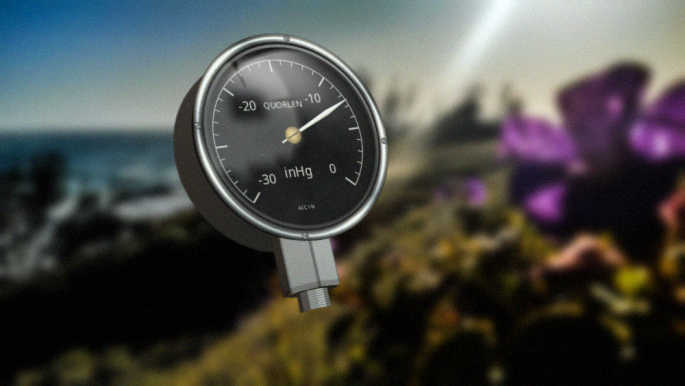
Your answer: -7.5,inHg
